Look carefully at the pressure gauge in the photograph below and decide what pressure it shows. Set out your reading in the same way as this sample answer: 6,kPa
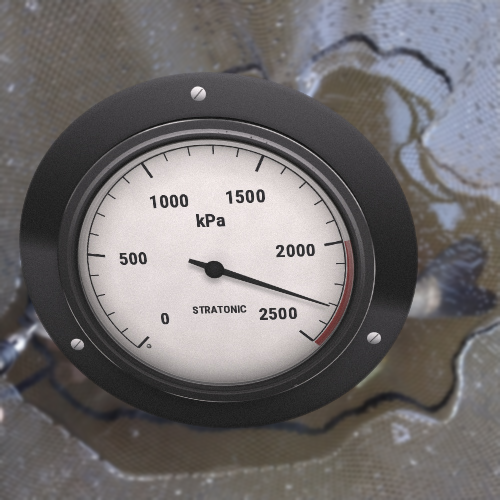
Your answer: 2300,kPa
